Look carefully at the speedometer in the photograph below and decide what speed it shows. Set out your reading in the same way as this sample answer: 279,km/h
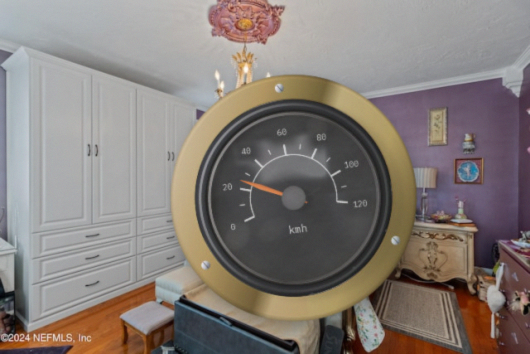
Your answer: 25,km/h
